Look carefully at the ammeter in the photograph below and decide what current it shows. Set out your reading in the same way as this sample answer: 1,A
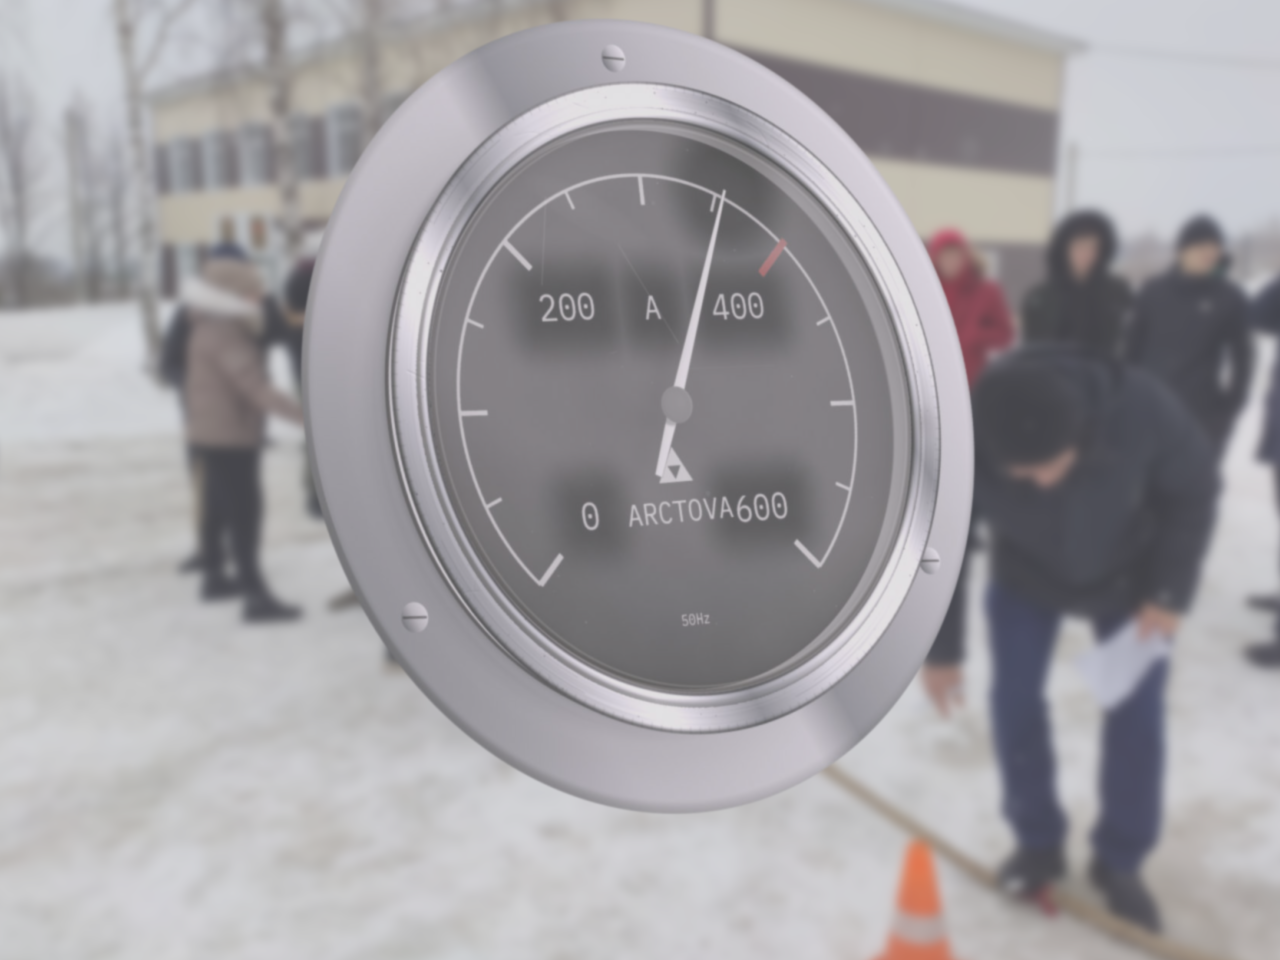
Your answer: 350,A
